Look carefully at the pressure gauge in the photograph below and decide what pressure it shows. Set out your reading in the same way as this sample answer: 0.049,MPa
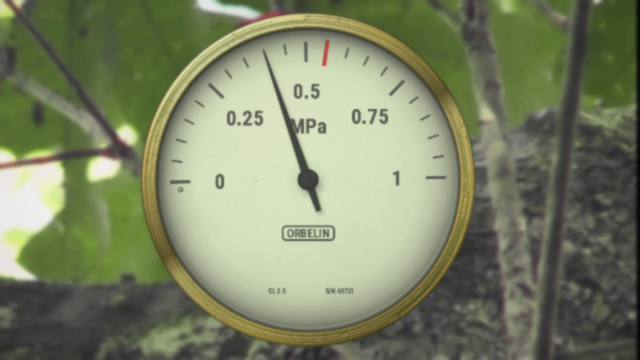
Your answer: 0.4,MPa
